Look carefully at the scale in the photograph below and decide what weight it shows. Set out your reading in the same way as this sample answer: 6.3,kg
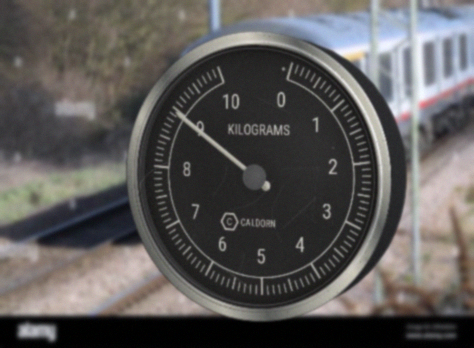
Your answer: 9,kg
